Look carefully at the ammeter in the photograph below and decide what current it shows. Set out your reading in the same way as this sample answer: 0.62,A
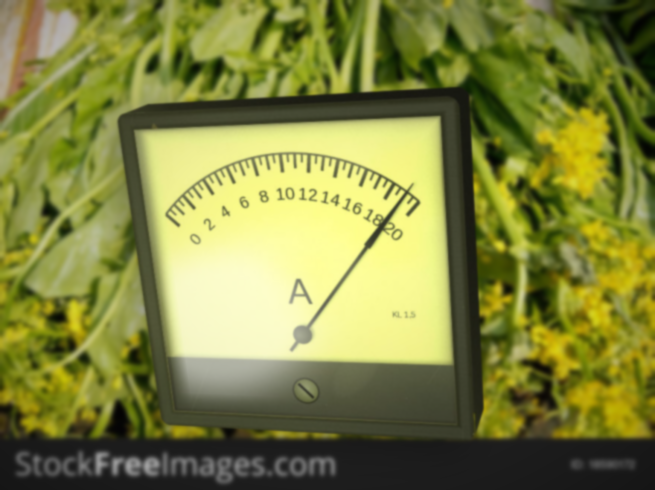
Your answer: 19,A
